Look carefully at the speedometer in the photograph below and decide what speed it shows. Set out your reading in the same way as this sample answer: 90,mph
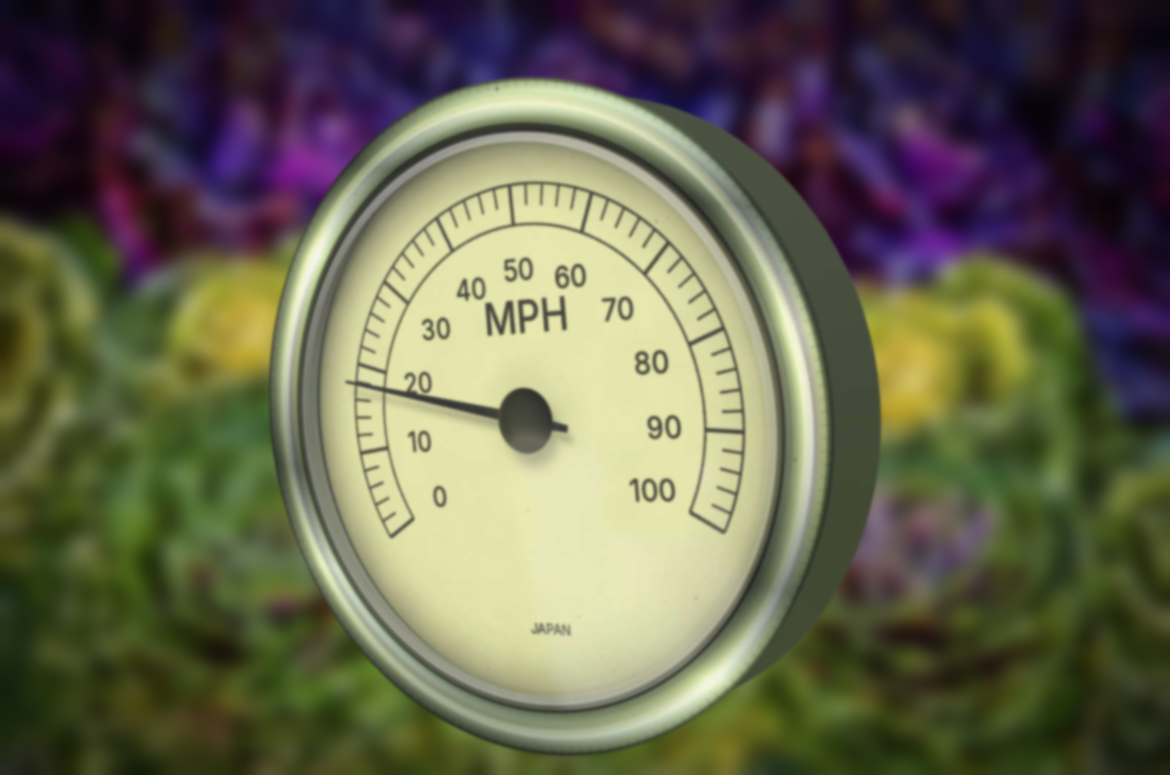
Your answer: 18,mph
